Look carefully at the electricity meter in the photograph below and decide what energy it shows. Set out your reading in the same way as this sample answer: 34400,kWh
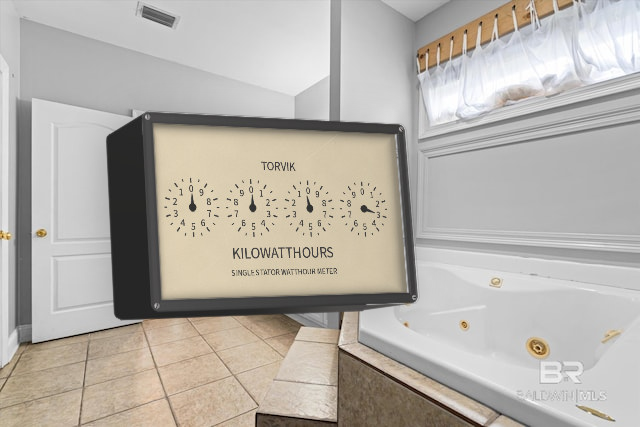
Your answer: 3,kWh
